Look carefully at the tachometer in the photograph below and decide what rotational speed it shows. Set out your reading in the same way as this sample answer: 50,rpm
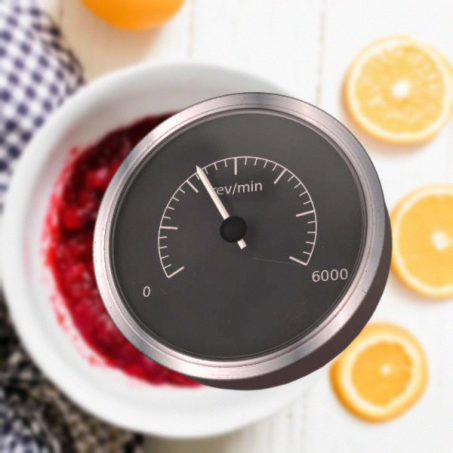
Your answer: 2300,rpm
